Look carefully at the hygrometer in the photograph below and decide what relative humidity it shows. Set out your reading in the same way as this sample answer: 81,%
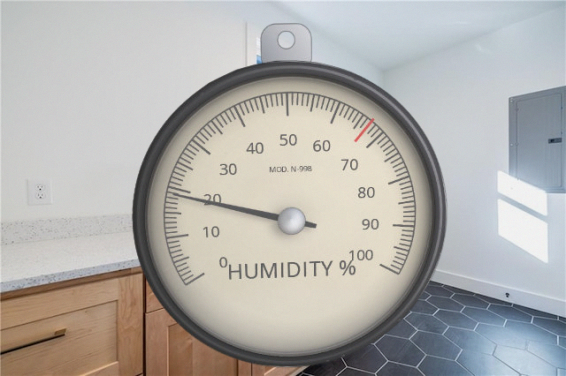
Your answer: 19,%
